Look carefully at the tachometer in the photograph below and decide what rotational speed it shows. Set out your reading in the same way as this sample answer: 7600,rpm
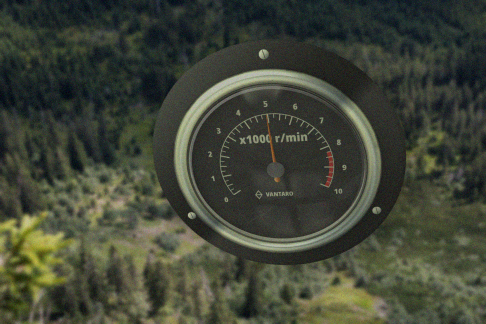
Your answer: 5000,rpm
